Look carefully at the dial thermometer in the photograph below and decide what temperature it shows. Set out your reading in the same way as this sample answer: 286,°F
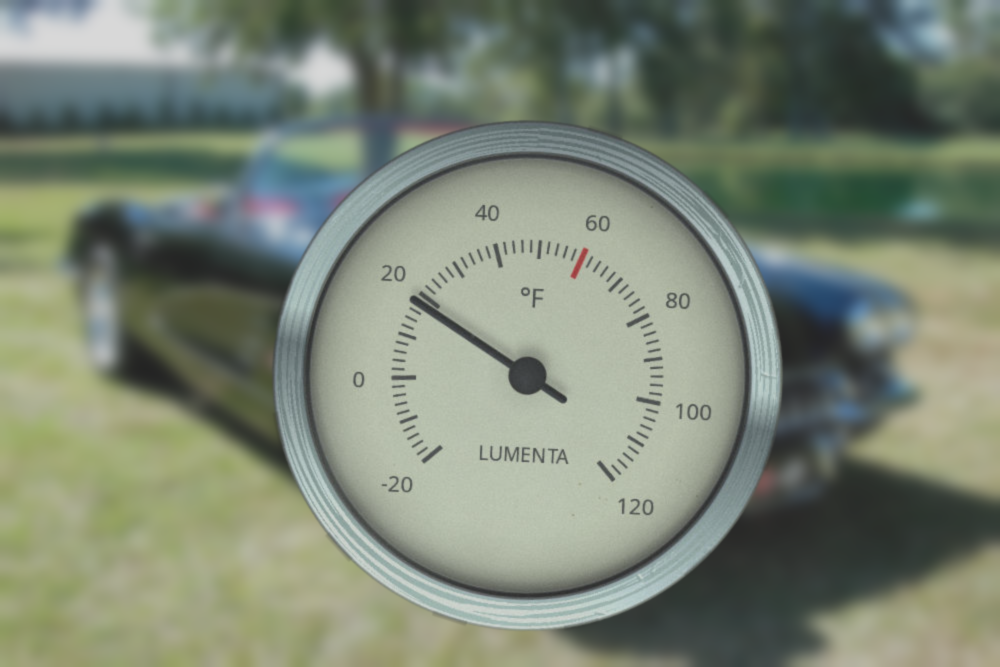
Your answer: 18,°F
